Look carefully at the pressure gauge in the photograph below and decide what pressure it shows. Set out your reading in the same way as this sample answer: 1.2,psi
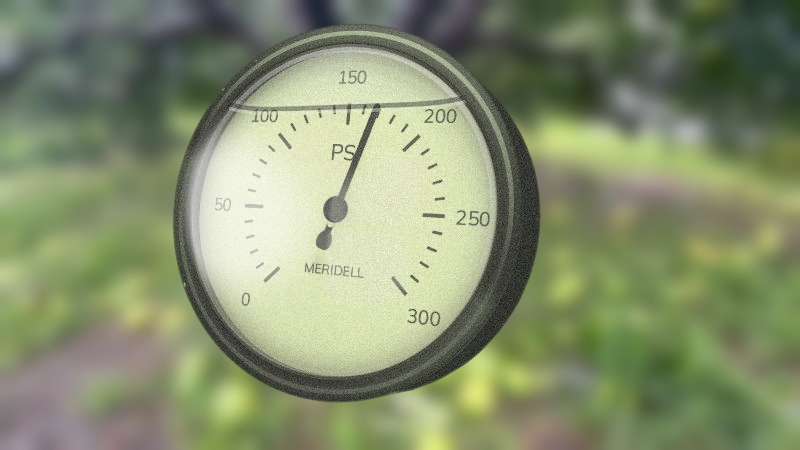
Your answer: 170,psi
